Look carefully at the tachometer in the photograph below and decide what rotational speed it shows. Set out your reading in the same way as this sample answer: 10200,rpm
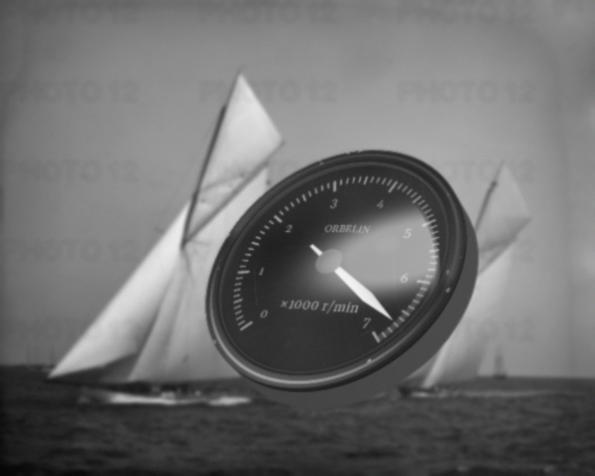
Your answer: 6700,rpm
